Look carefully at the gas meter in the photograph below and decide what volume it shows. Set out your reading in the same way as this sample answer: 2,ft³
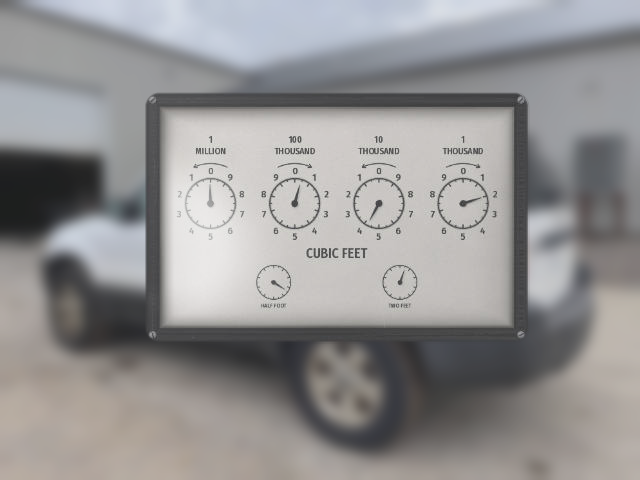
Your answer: 4200,ft³
